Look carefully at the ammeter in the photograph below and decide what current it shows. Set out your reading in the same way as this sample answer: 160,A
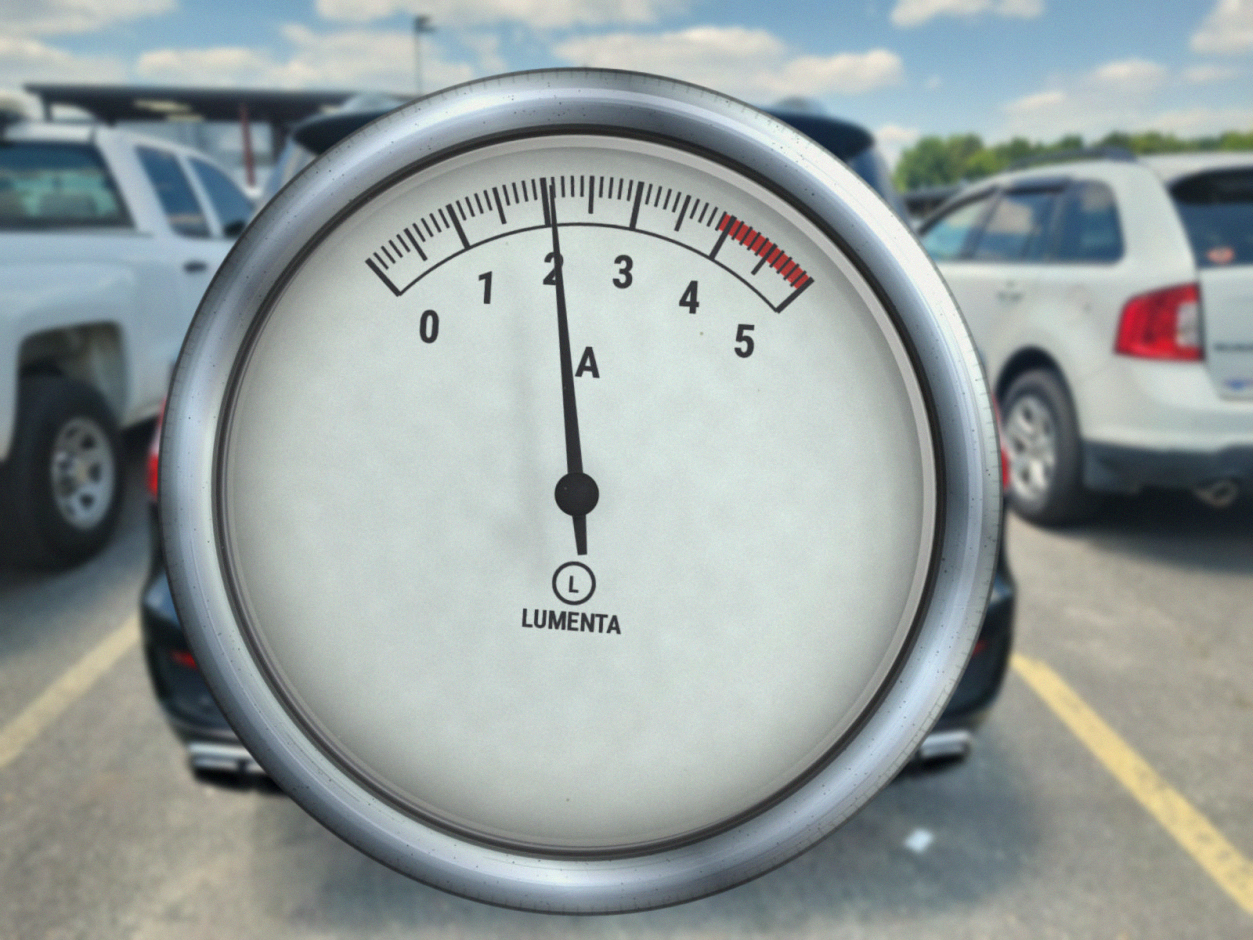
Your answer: 2.1,A
